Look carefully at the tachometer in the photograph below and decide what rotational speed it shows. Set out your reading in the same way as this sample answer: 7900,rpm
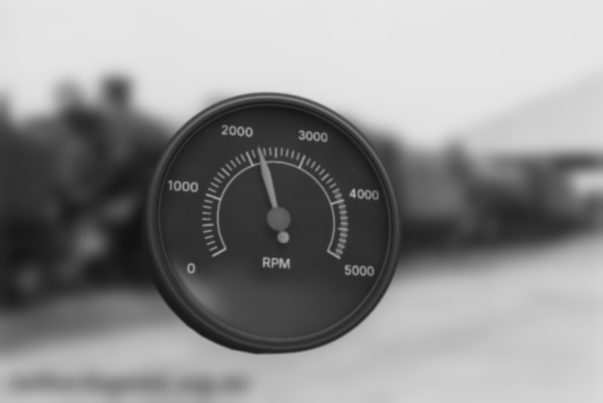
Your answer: 2200,rpm
